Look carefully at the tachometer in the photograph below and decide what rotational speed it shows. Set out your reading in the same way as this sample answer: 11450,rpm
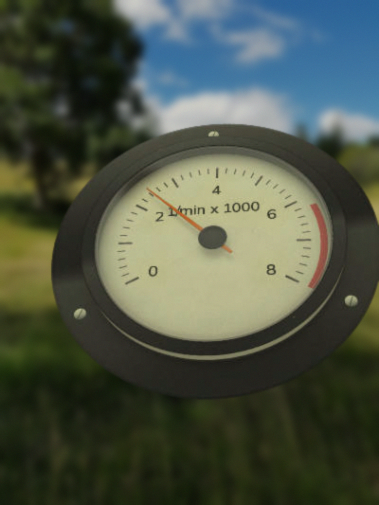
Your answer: 2400,rpm
